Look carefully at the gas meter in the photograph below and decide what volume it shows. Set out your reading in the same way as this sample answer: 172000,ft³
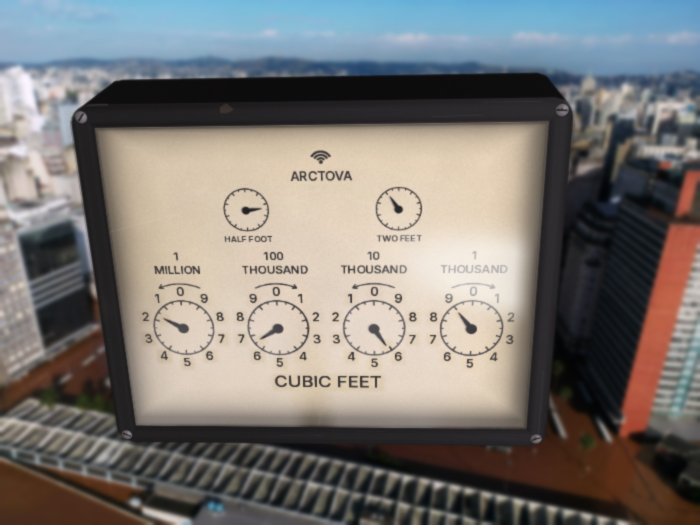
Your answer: 165900,ft³
